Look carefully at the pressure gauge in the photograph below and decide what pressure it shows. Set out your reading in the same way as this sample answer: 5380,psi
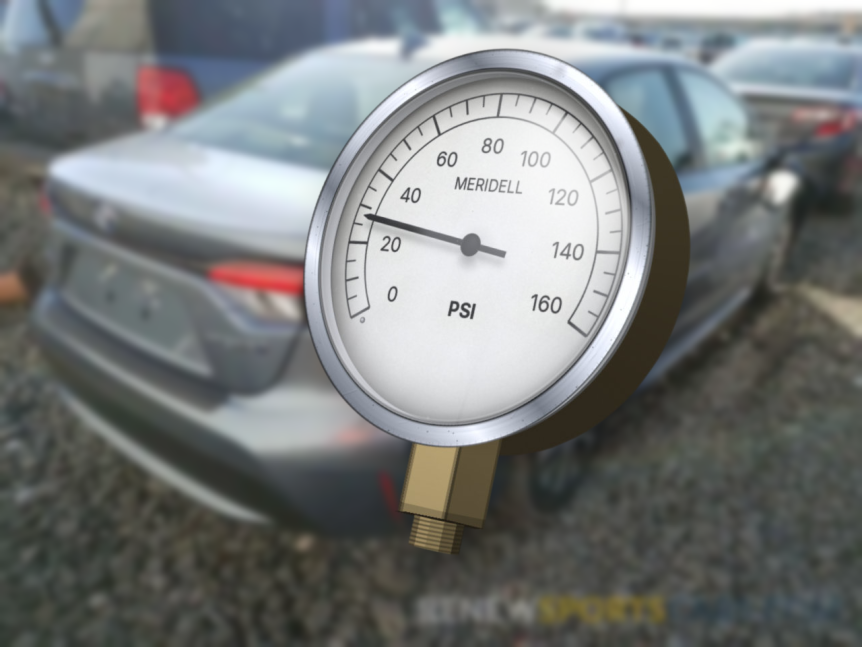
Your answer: 27.5,psi
